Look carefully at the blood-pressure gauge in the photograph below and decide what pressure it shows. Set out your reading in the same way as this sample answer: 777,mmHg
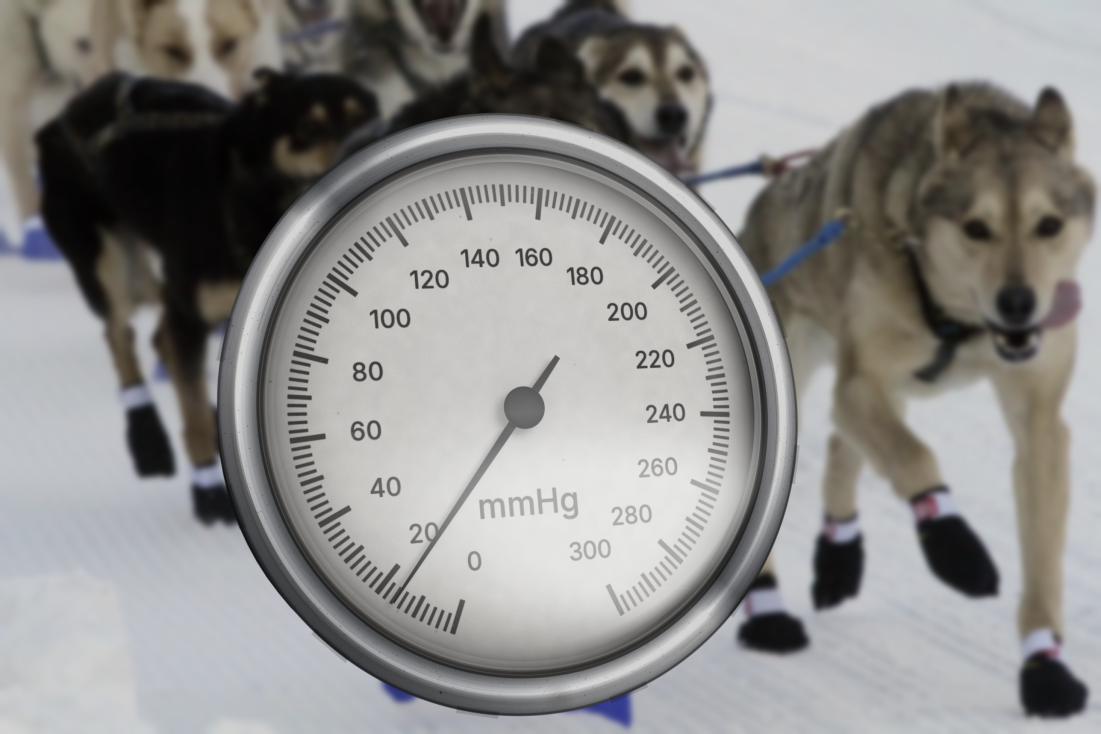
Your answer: 16,mmHg
